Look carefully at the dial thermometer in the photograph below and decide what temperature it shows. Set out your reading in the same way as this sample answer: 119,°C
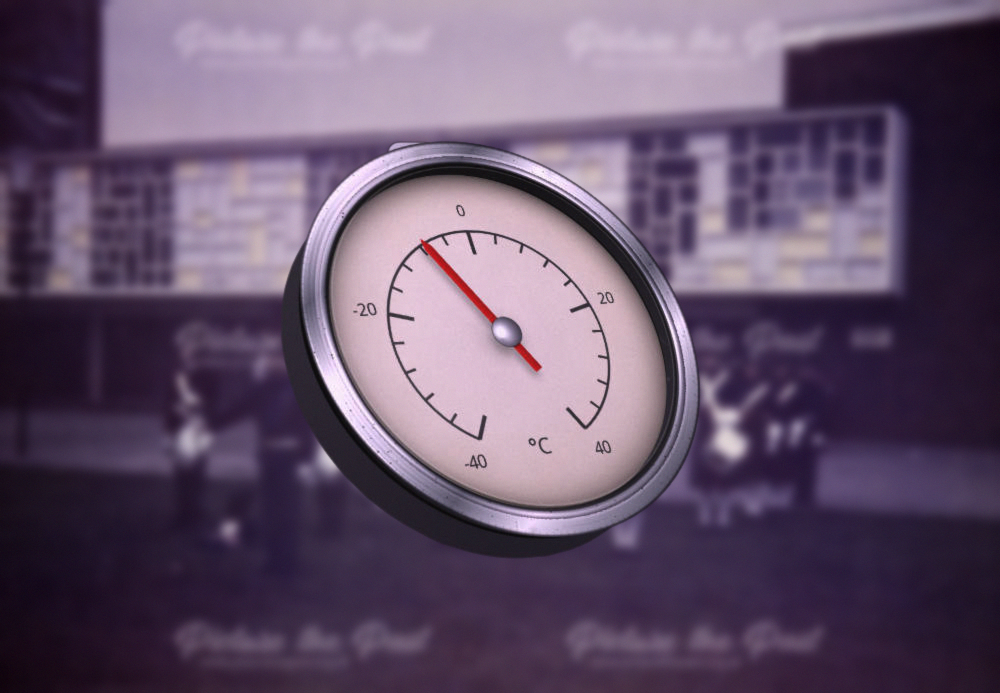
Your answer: -8,°C
